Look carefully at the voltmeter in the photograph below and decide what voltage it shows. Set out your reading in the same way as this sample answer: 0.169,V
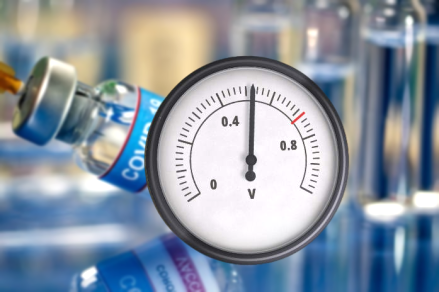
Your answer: 0.52,V
